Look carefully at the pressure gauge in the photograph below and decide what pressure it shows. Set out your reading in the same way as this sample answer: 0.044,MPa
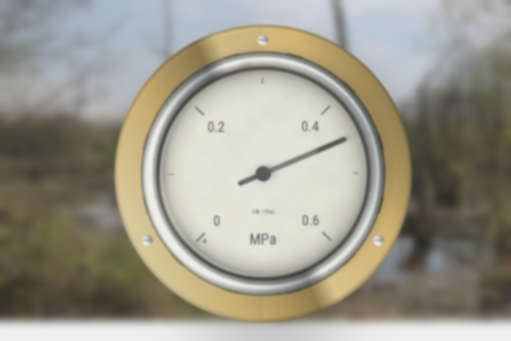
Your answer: 0.45,MPa
